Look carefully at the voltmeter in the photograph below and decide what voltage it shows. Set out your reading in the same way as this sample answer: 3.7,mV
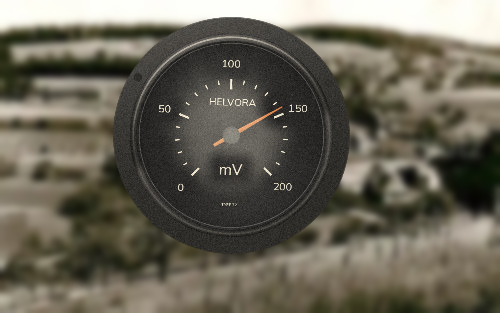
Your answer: 145,mV
